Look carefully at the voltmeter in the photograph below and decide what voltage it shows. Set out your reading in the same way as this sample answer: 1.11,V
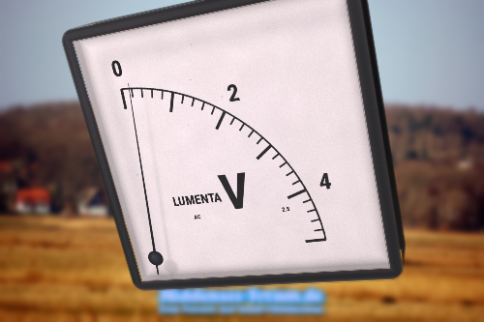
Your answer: 0.2,V
